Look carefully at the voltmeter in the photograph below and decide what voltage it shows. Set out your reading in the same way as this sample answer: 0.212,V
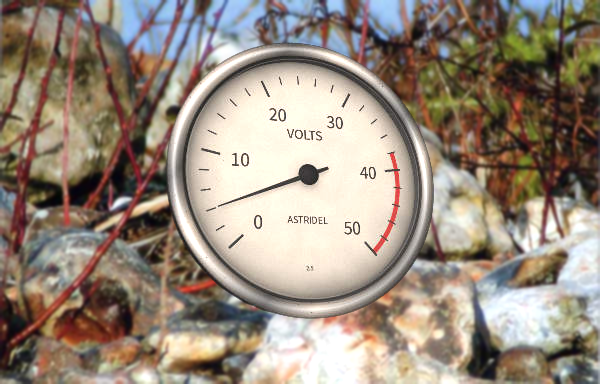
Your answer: 4,V
